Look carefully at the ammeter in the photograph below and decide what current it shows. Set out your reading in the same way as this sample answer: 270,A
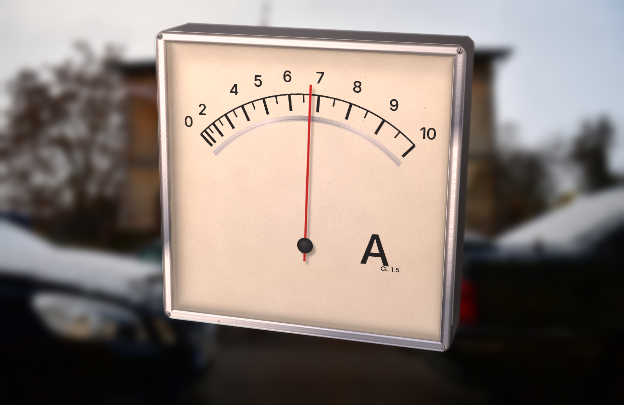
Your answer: 6.75,A
